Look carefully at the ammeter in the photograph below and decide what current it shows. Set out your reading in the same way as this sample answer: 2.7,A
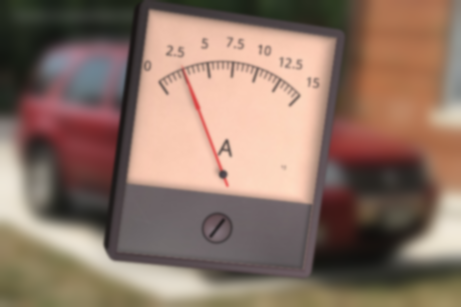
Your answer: 2.5,A
